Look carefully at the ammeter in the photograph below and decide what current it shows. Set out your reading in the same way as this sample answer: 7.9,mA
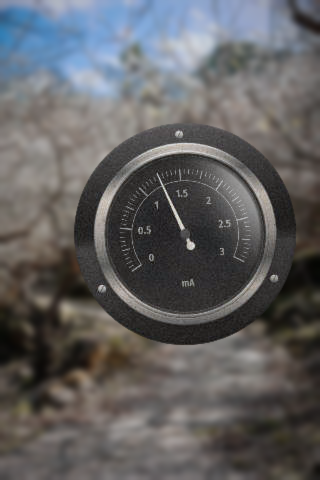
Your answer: 1.25,mA
